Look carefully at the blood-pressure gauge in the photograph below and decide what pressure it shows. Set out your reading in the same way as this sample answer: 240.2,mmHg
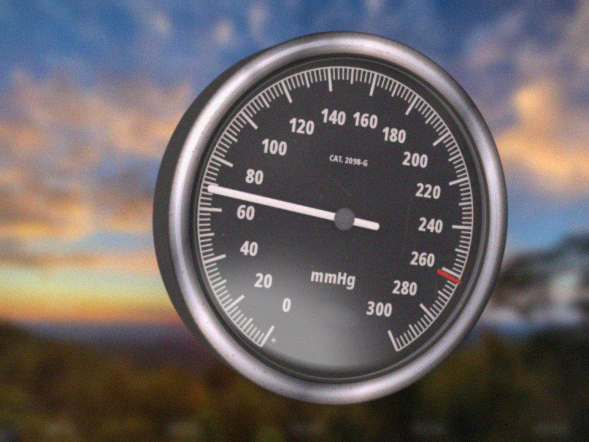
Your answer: 68,mmHg
